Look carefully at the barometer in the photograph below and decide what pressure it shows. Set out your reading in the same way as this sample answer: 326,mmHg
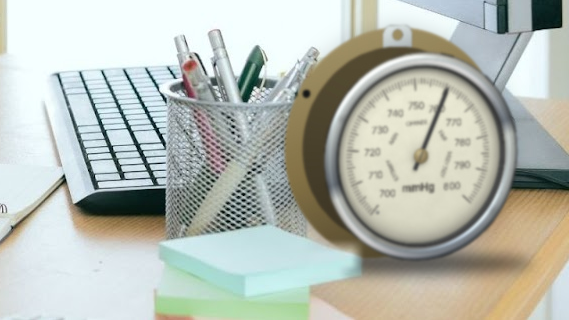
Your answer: 760,mmHg
